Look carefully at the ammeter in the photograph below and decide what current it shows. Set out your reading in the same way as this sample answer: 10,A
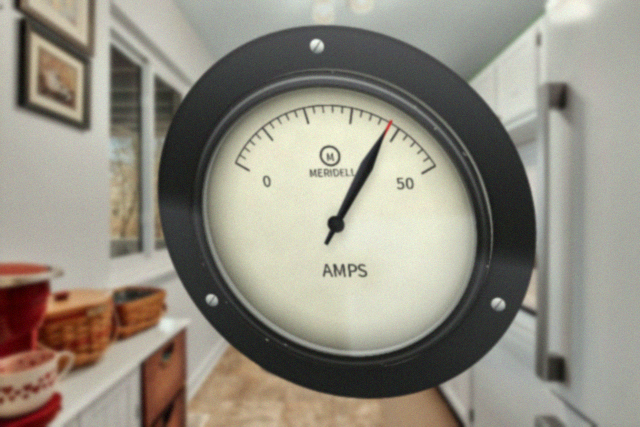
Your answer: 38,A
